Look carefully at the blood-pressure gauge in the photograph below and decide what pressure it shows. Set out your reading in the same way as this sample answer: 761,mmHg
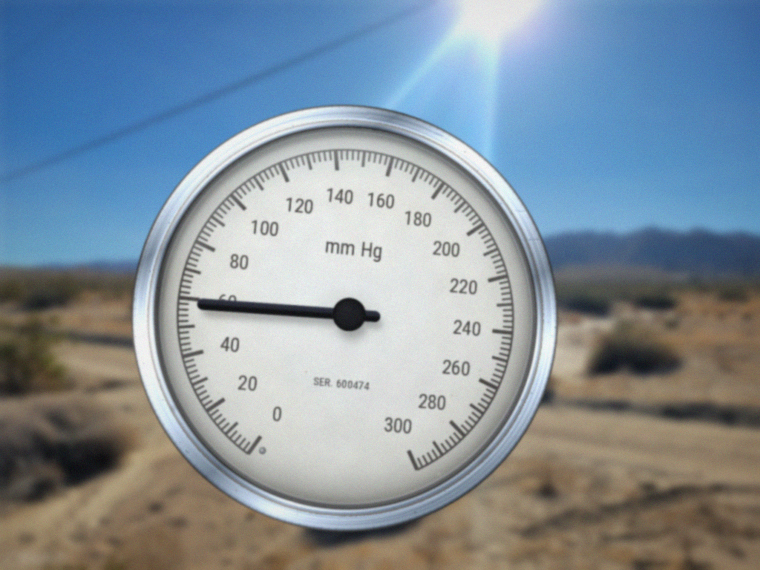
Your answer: 58,mmHg
